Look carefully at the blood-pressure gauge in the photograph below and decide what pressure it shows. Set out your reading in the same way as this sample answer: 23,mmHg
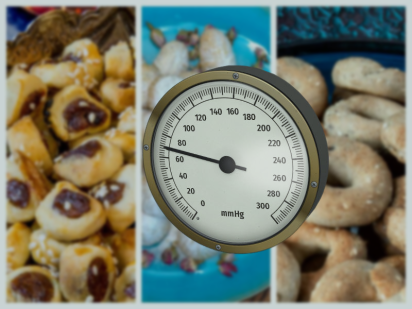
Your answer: 70,mmHg
